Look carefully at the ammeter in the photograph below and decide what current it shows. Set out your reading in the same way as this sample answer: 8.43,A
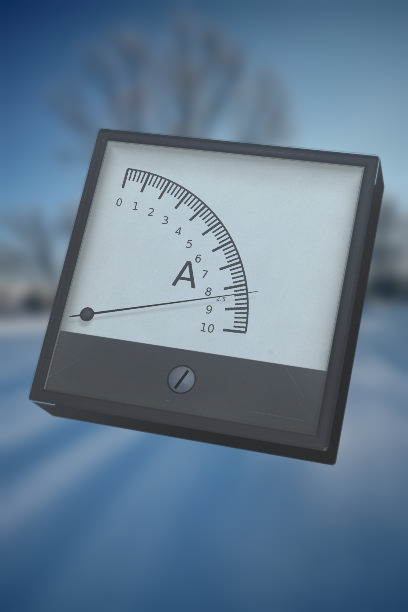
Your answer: 8.4,A
